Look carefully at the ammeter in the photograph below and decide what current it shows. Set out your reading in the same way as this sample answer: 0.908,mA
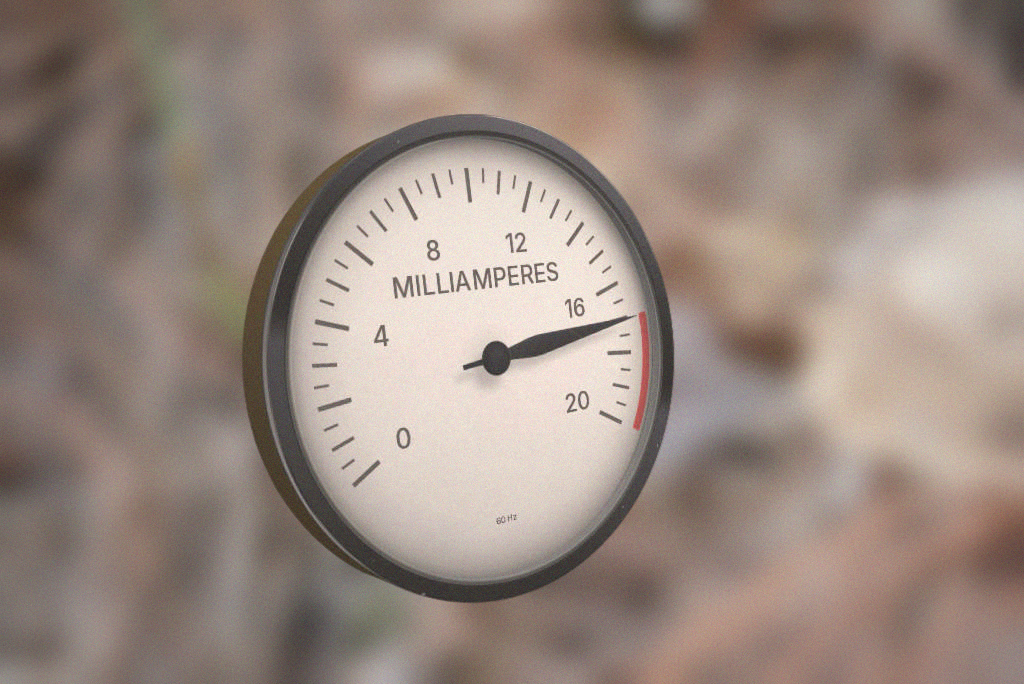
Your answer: 17,mA
